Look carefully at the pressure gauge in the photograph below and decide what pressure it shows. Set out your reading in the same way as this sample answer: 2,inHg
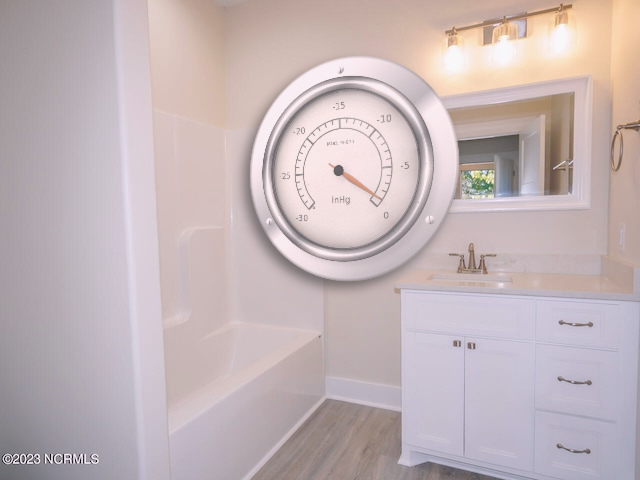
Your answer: -1,inHg
